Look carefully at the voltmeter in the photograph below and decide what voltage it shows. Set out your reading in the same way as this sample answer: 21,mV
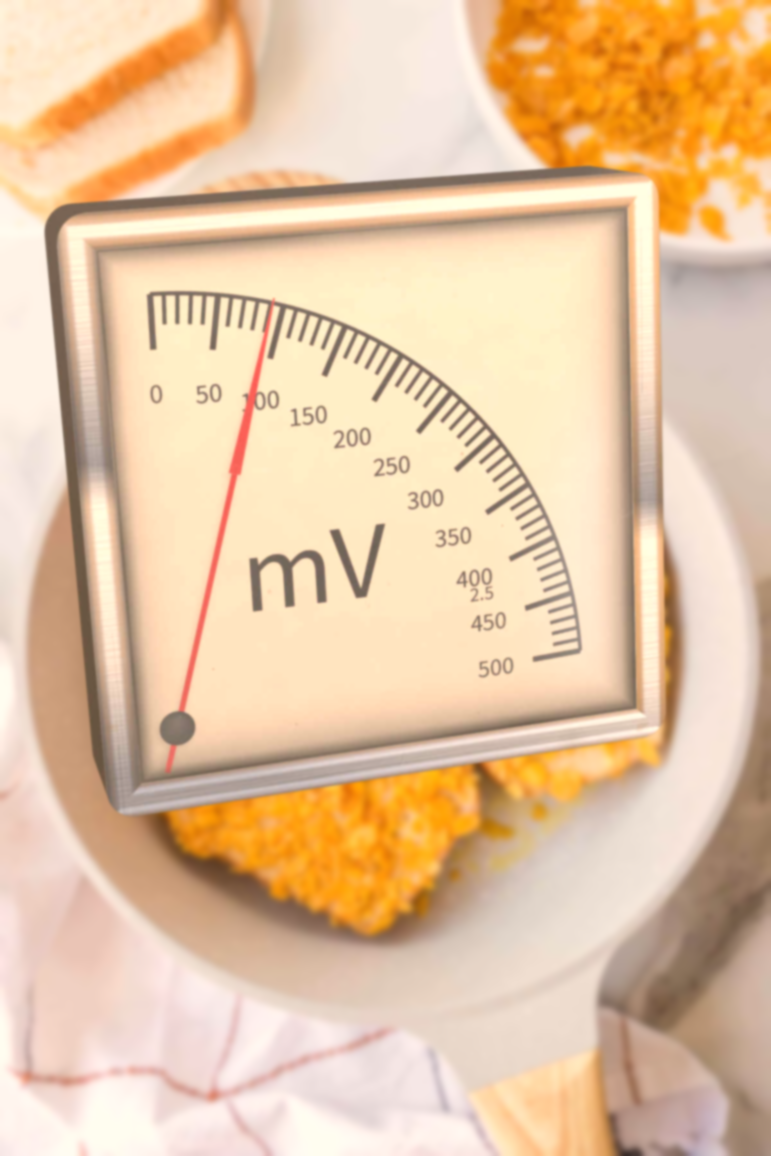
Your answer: 90,mV
